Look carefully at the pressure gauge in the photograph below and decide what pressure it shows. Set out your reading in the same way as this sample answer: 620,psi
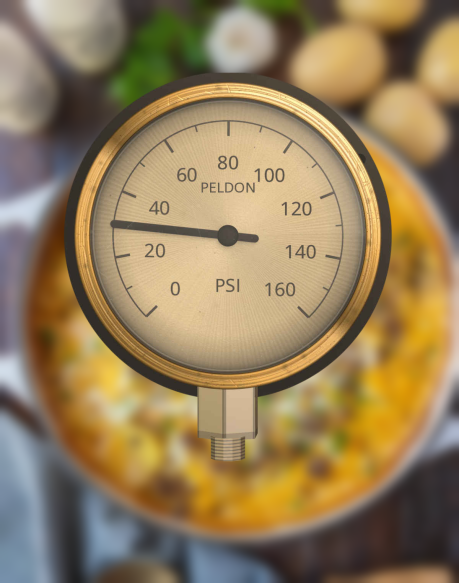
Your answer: 30,psi
